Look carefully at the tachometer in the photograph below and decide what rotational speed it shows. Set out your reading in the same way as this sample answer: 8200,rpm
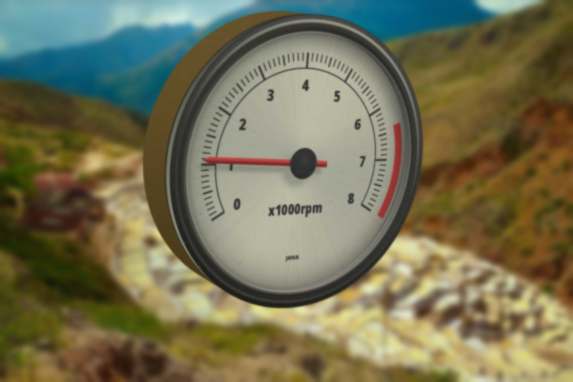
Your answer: 1100,rpm
